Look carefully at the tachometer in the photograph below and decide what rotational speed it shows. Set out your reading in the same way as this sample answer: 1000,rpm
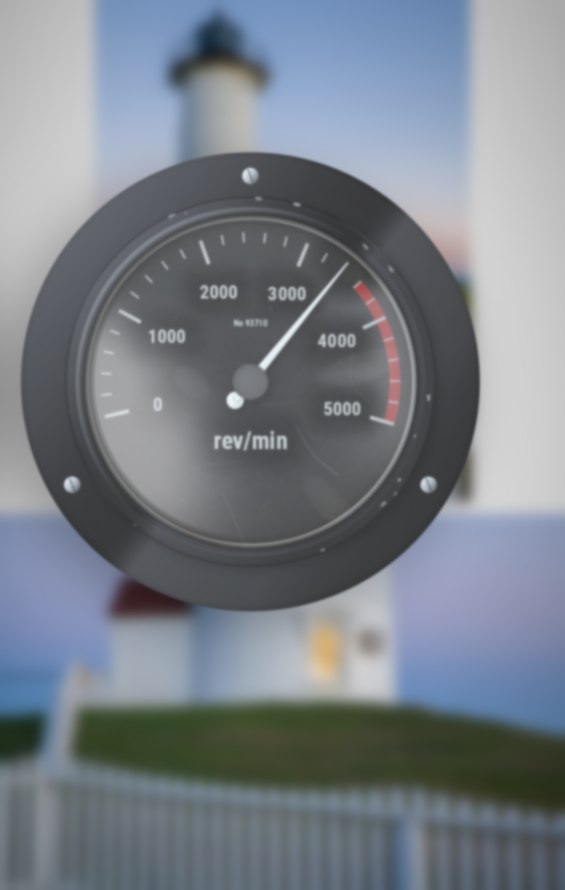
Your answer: 3400,rpm
